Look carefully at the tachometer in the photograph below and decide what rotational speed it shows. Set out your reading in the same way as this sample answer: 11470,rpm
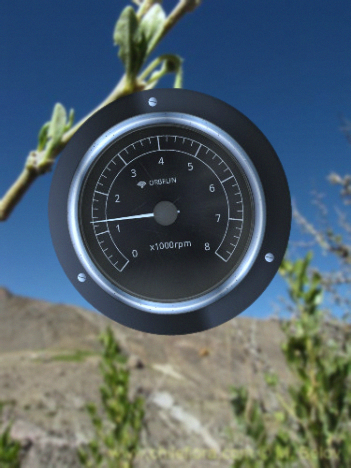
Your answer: 1300,rpm
